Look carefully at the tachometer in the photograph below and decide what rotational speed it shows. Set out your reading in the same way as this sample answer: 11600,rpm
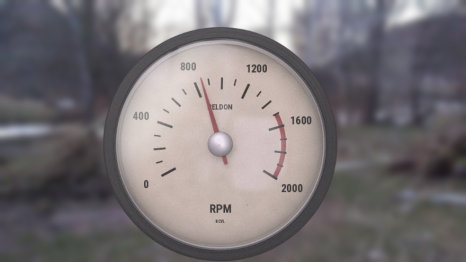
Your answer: 850,rpm
